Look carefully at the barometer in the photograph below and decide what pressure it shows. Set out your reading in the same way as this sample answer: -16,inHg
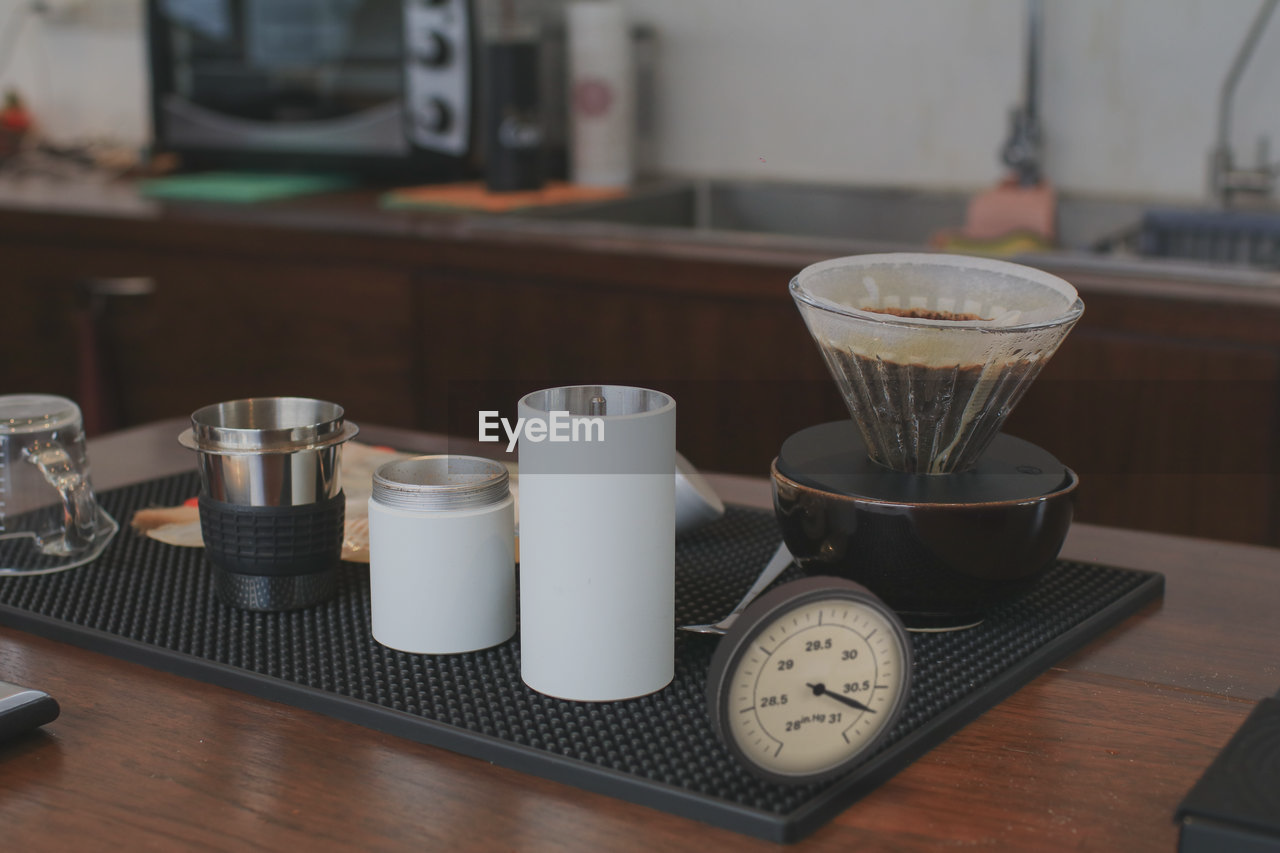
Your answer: 30.7,inHg
